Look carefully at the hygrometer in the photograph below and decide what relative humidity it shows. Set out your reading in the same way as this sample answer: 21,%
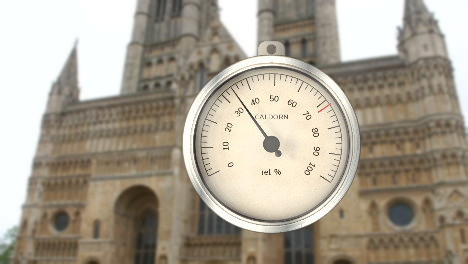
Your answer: 34,%
